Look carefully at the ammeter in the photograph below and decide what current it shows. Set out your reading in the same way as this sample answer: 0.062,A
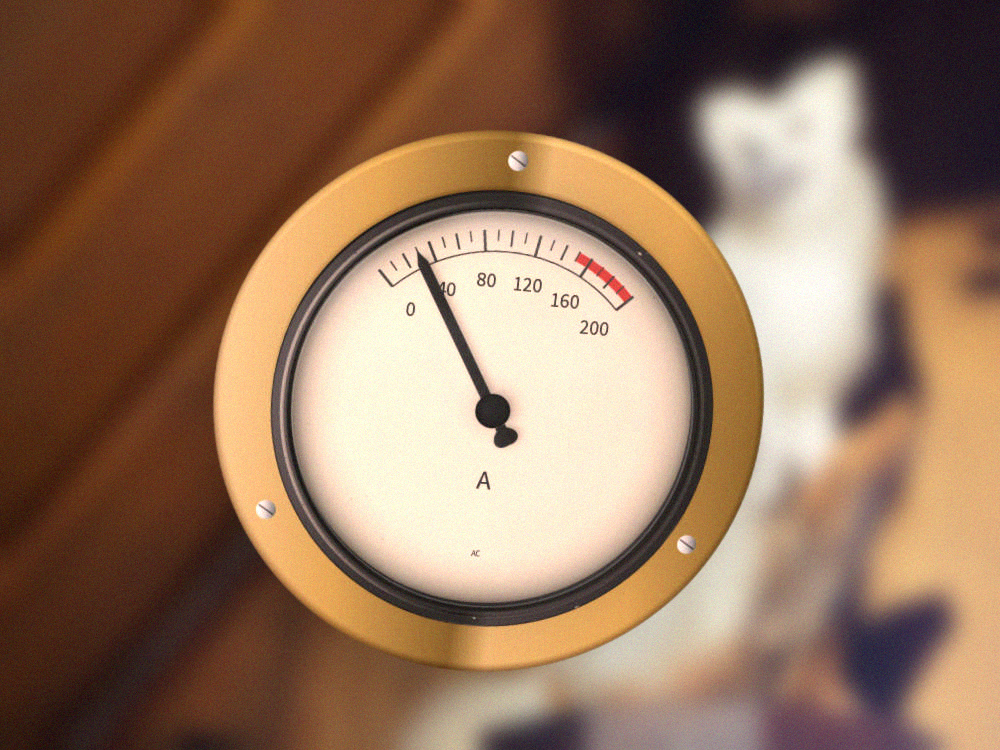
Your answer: 30,A
